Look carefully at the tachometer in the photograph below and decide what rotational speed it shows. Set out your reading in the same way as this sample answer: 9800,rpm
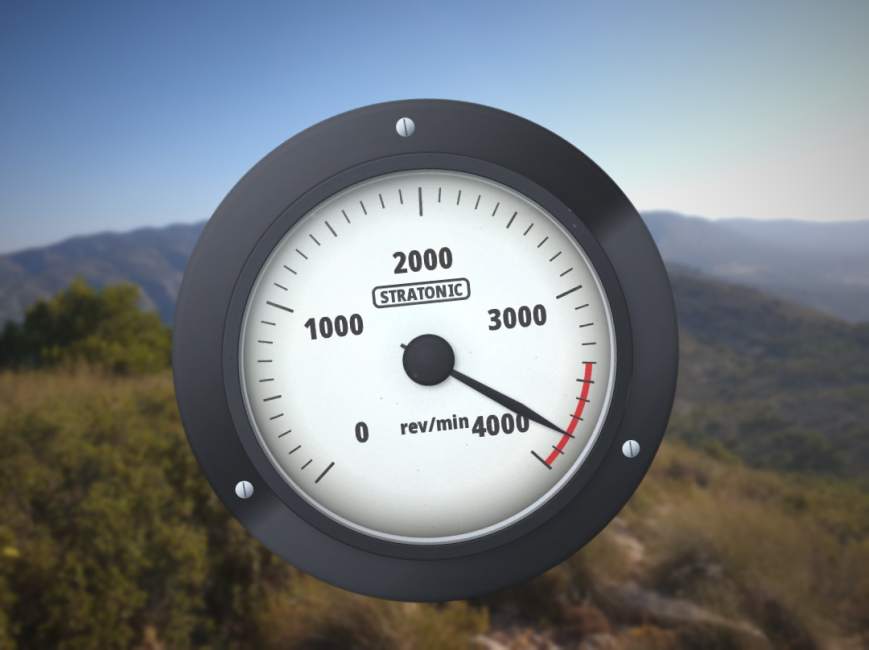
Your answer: 3800,rpm
